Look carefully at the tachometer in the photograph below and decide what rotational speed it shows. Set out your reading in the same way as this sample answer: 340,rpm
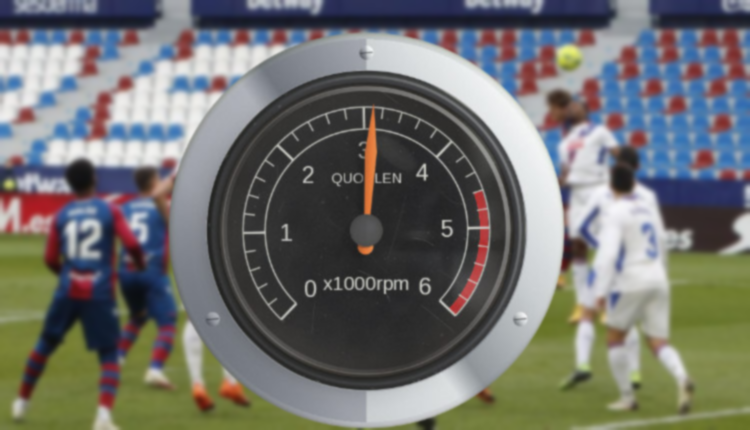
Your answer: 3100,rpm
